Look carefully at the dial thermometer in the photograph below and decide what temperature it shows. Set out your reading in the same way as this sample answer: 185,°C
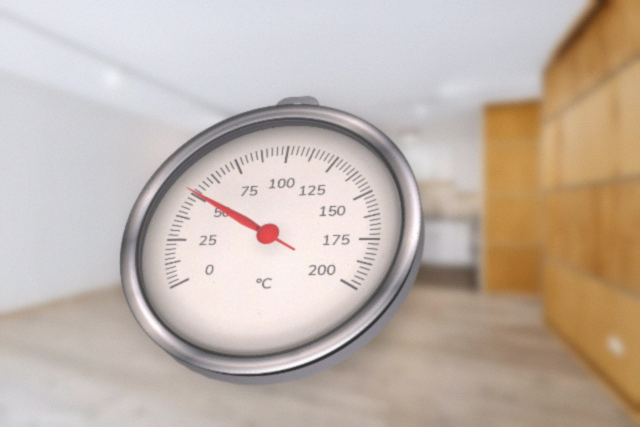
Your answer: 50,°C
